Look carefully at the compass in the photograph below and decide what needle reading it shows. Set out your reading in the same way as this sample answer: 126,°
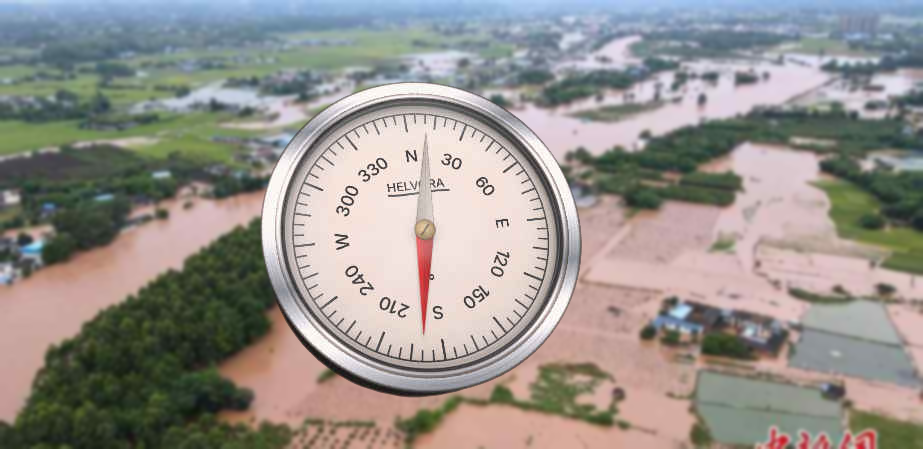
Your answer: 190,°
